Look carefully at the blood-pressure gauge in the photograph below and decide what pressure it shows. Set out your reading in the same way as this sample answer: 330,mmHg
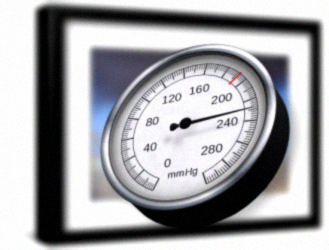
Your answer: 230,mmHg
